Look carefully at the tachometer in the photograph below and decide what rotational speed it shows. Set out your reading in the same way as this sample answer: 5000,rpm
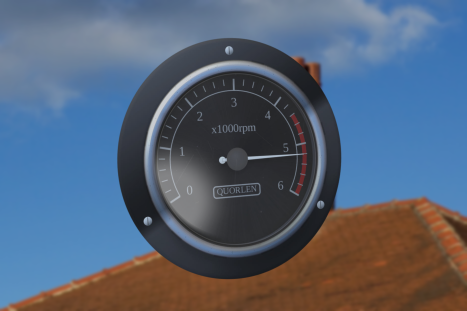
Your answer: 5200,rpm
